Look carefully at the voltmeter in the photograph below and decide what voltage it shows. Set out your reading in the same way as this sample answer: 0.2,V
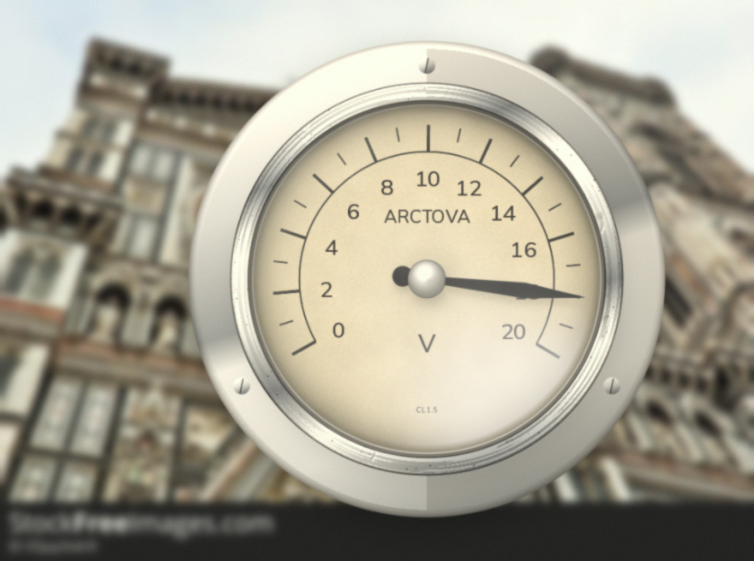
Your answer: 18,V
